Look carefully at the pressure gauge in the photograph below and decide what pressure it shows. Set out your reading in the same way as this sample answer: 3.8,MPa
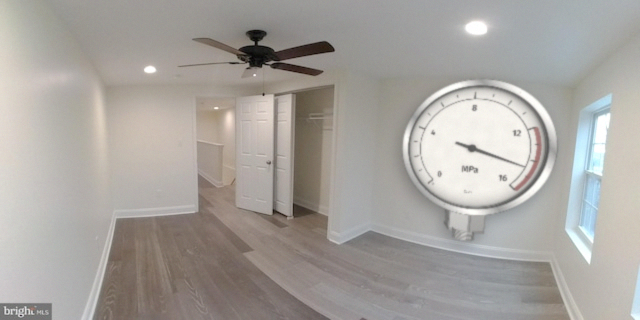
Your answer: 14.5,MPa
